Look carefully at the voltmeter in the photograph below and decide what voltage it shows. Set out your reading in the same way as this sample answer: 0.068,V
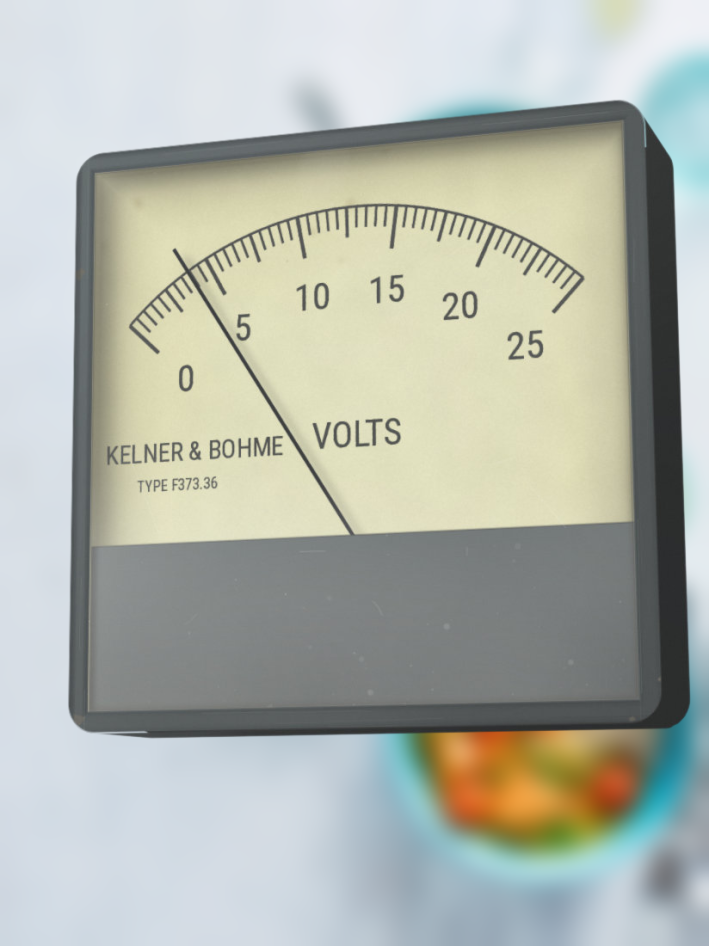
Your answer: 4,V
